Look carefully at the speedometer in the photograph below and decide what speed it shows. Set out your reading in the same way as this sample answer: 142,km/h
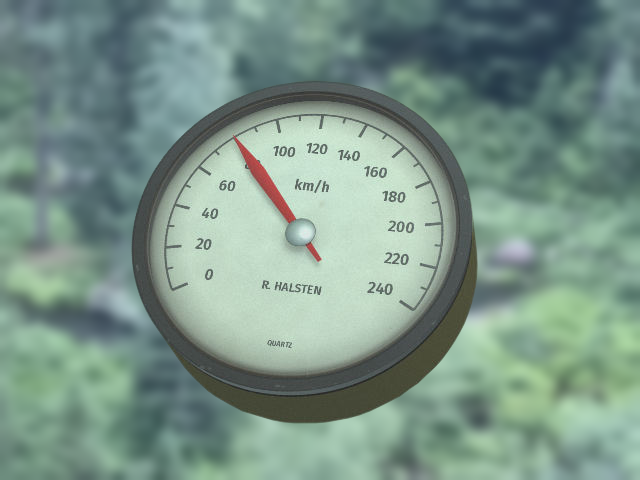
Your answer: 80,km/h
